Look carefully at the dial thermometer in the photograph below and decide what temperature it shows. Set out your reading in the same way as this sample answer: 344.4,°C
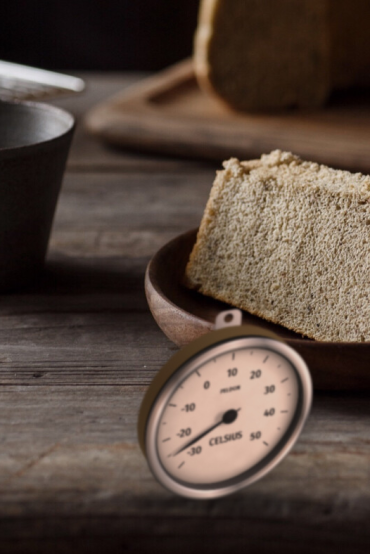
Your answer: -25,°C
